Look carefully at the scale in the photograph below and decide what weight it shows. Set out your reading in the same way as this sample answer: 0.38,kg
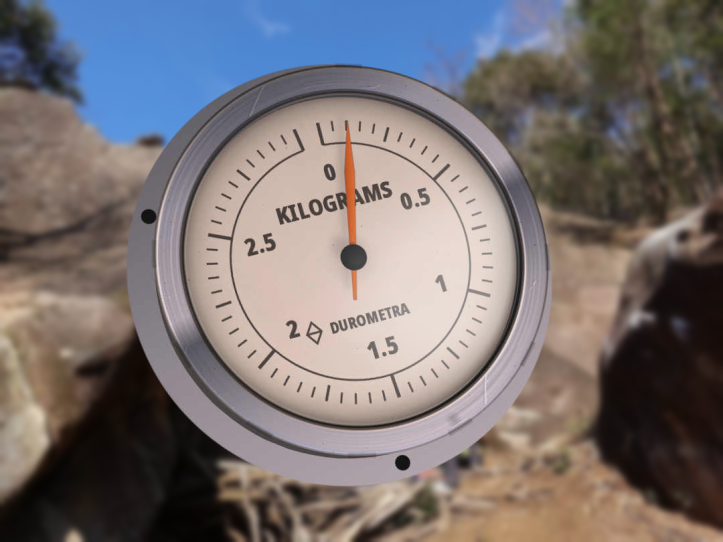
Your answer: 0.1,kg
